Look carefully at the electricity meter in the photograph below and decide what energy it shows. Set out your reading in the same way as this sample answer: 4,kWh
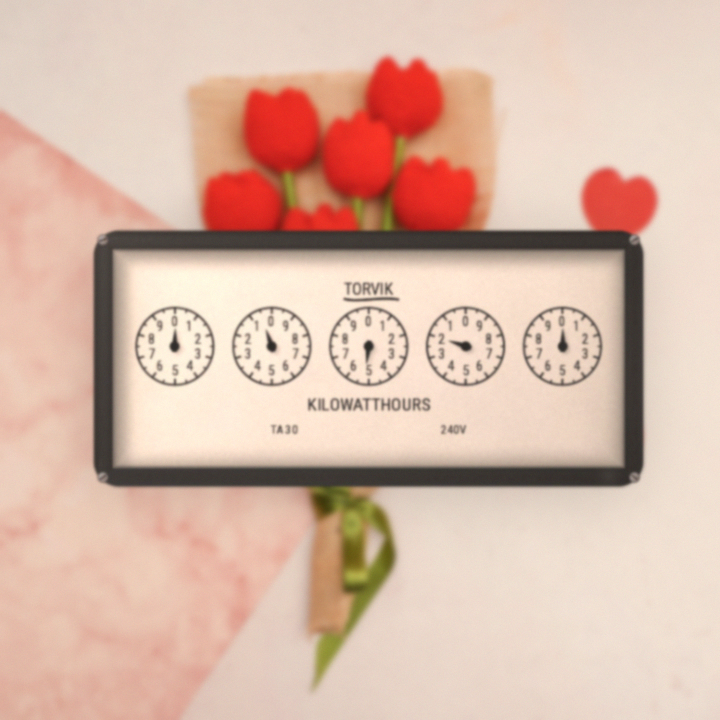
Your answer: 520,kWh
